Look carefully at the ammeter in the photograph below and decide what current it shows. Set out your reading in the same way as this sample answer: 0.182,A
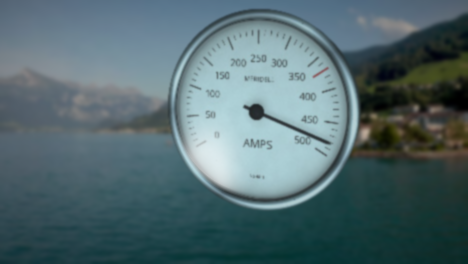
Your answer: 480,A
